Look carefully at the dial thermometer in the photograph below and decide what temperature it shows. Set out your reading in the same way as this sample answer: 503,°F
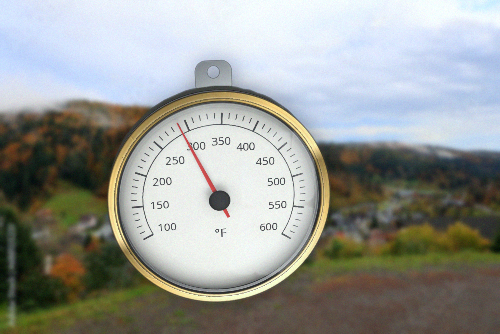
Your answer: 290,°F
